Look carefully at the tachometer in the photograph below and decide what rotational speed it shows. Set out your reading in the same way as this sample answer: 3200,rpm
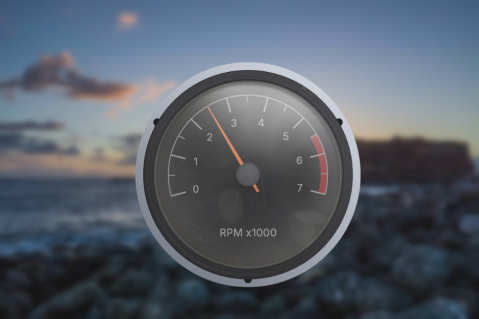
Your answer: 2500,rpm
